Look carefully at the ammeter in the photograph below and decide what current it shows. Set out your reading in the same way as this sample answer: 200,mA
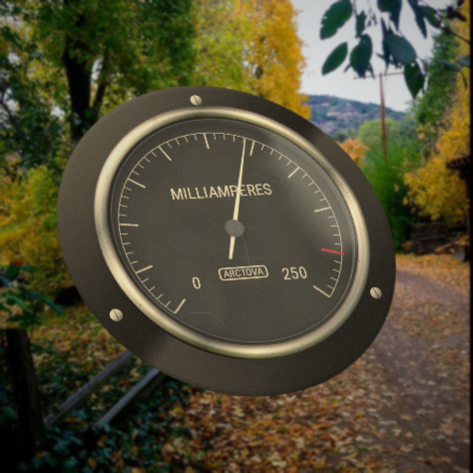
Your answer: 145,mA
